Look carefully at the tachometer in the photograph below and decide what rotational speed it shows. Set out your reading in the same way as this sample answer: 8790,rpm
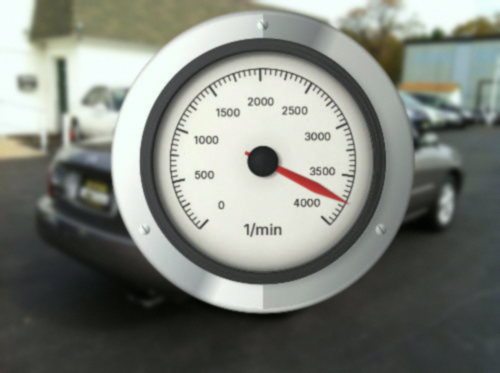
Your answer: 3750,rpm
